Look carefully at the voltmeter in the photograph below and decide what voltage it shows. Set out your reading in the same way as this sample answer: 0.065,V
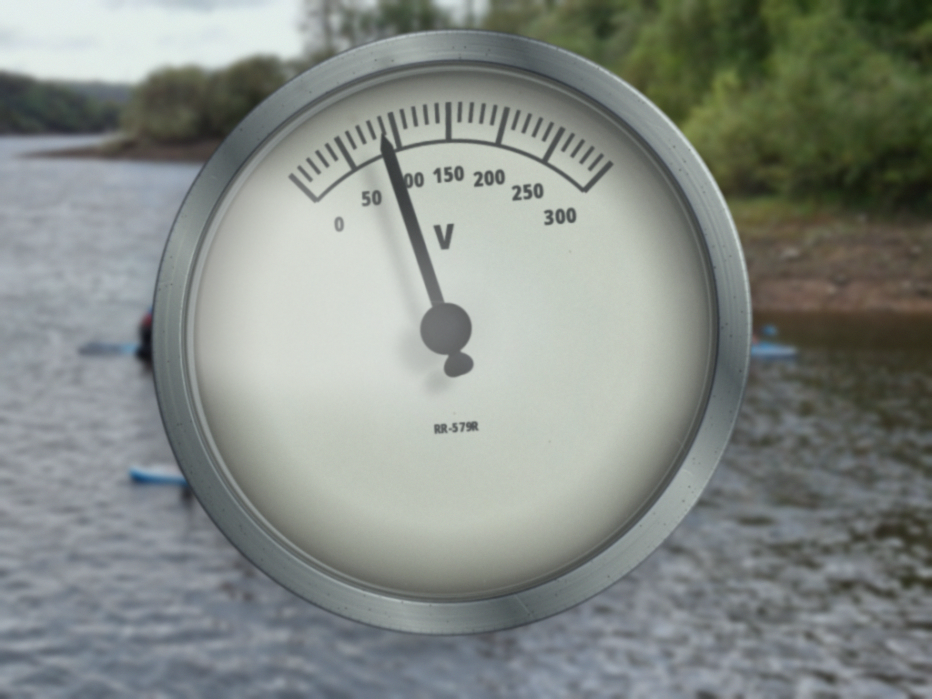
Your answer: 90,V
